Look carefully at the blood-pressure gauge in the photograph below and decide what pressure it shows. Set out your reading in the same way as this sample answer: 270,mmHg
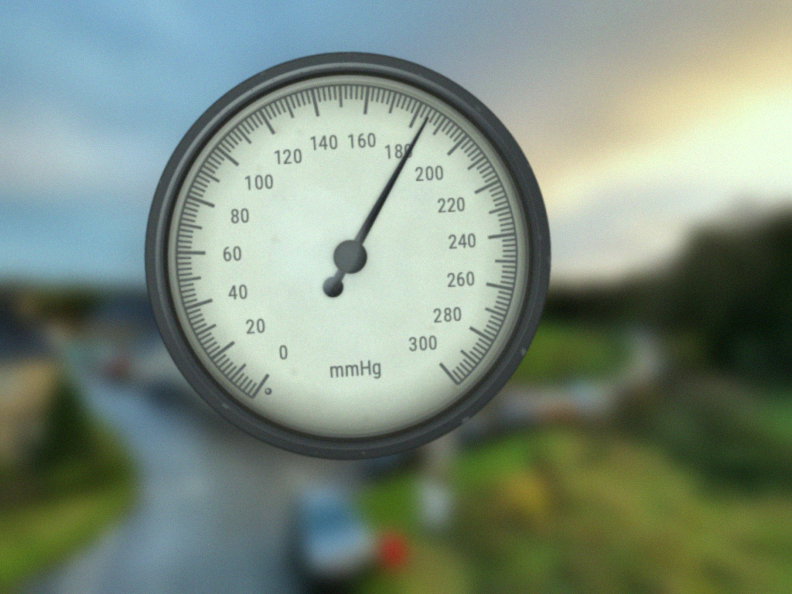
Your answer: 184,mmHg
